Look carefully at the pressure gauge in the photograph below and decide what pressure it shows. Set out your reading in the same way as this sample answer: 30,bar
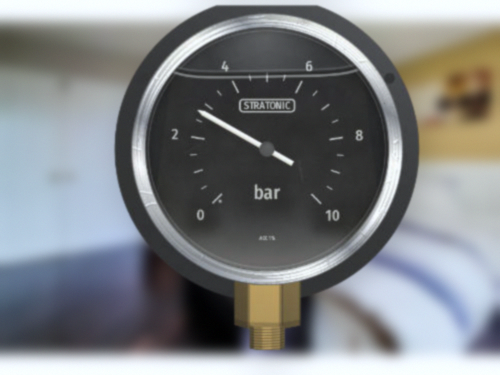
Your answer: 2.75,bar
